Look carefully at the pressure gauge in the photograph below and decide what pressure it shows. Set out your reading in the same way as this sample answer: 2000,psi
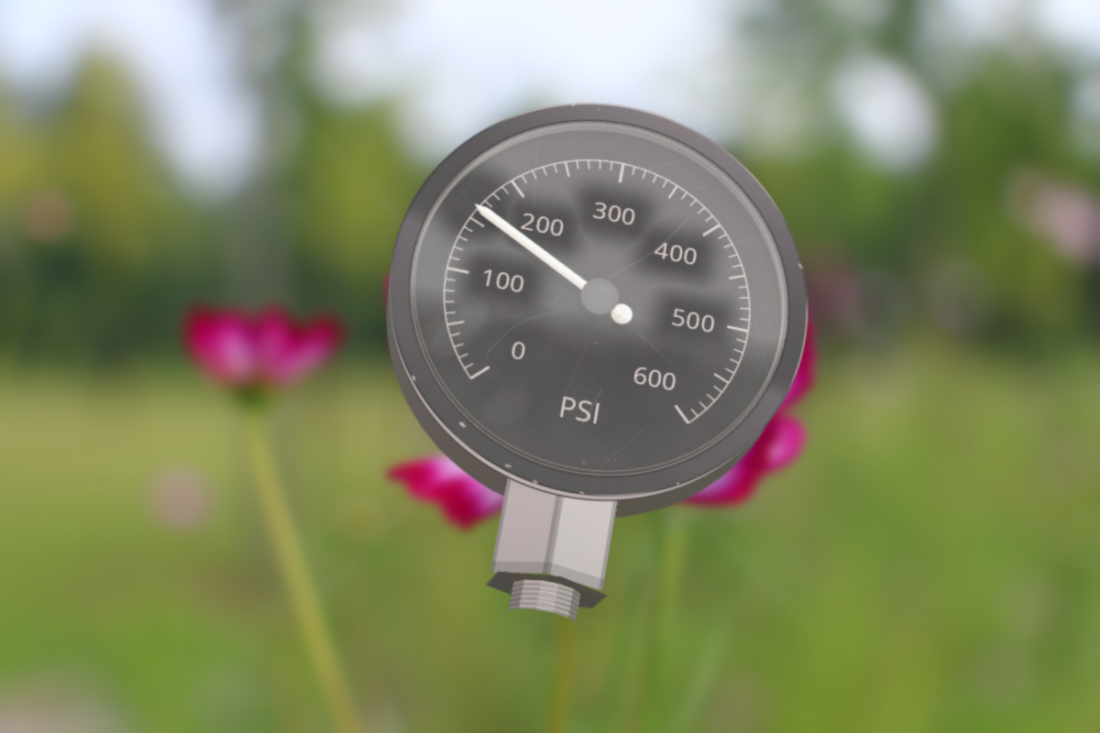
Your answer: 160,psi
